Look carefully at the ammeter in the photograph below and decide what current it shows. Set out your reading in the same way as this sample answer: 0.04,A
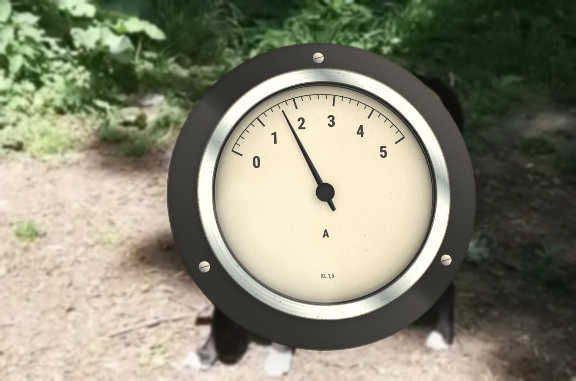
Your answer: 1.6,A
